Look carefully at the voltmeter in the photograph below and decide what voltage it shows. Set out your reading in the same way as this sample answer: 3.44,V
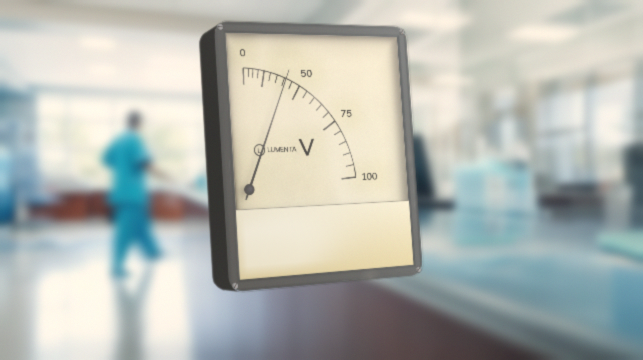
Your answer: 40,V
